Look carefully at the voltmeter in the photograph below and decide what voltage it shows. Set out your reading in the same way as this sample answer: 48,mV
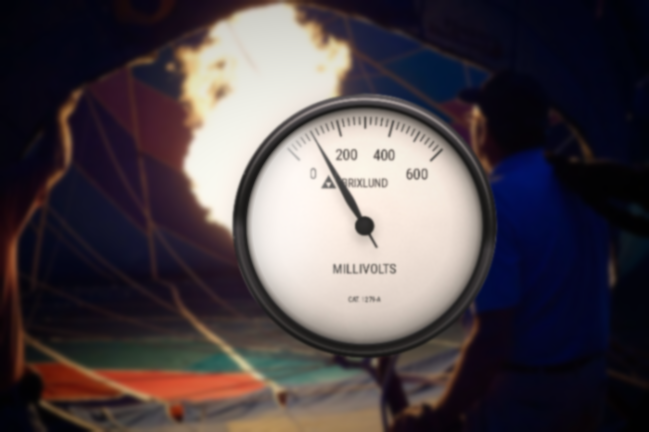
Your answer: 100,mV
